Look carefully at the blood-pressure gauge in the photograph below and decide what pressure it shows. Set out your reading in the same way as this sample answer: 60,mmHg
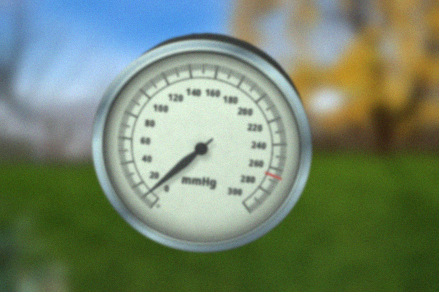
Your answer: 10,mmHg
